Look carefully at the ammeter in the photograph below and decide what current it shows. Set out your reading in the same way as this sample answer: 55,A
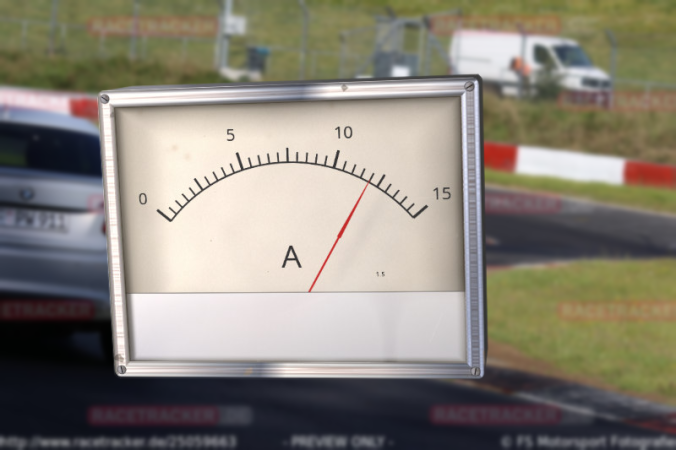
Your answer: 12,A
